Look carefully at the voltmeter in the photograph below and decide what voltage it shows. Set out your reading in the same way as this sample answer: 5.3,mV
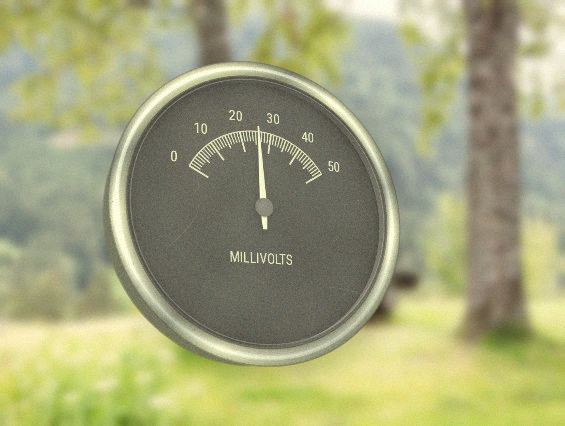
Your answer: 25,mV
